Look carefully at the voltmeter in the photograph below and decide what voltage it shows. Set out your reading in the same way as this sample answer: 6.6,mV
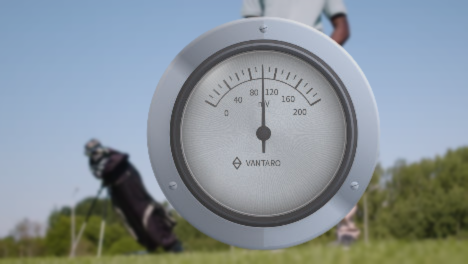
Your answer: 100,mV
